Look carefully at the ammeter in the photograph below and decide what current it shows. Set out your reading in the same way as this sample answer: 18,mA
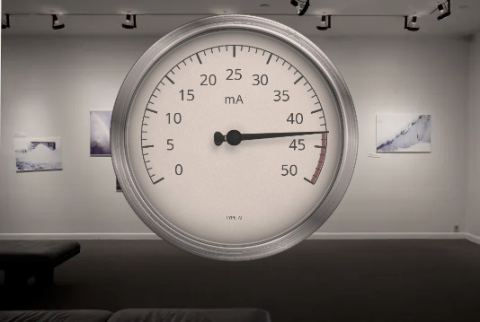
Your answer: 43,mA
